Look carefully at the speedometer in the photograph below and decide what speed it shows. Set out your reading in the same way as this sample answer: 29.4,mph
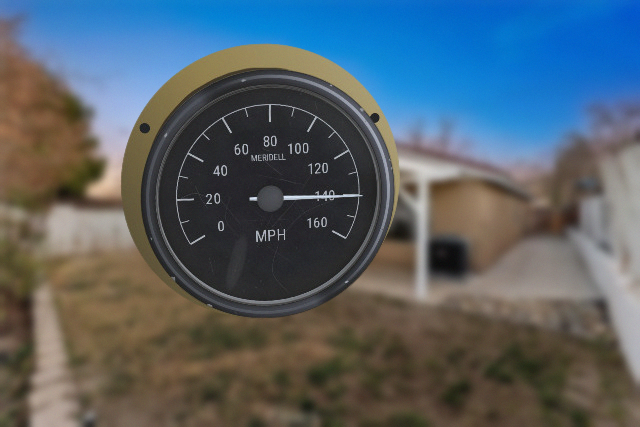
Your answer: 140,mph
